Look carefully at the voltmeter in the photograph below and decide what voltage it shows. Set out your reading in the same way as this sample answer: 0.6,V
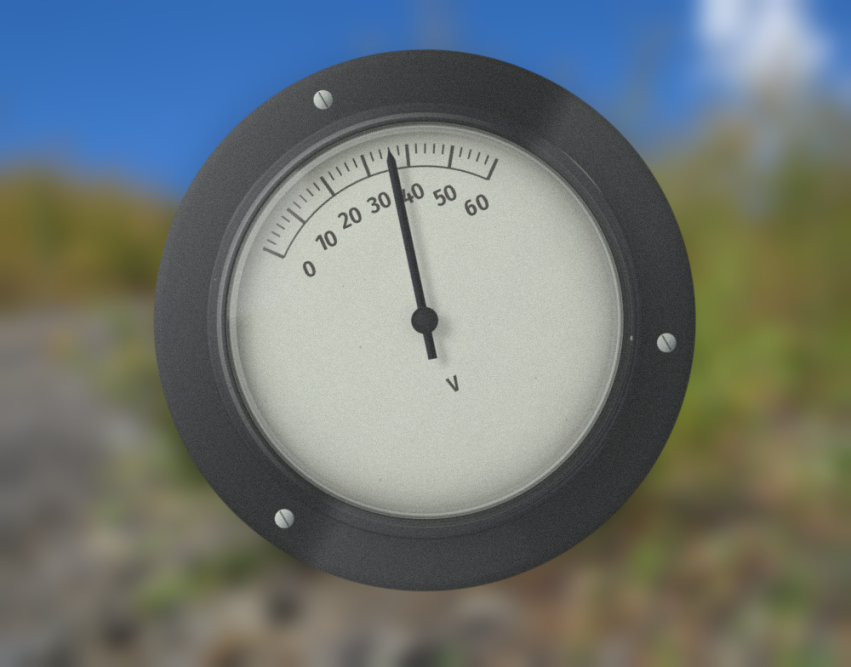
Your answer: 36,V
